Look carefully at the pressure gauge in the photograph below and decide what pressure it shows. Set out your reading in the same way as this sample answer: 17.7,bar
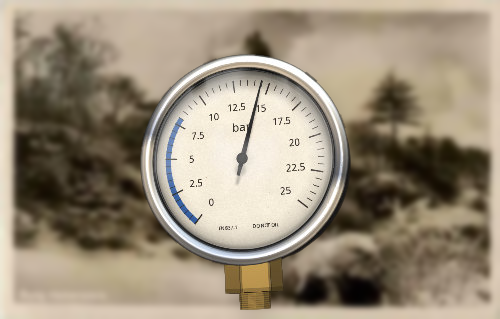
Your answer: 14.5,bar
